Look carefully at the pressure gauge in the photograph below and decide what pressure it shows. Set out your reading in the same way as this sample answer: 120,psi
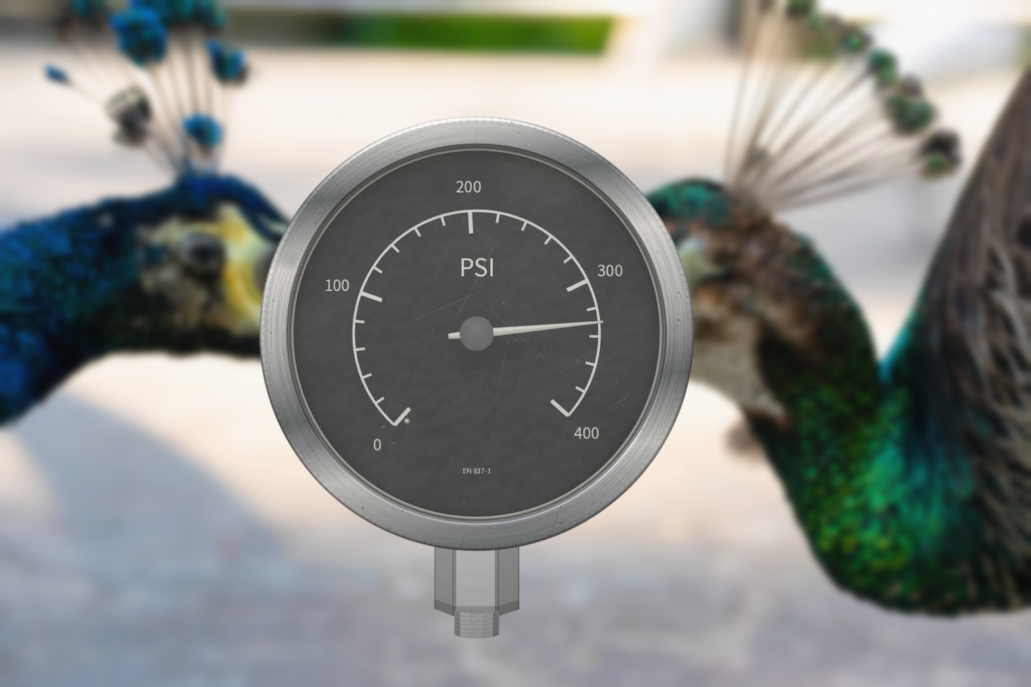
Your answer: 330,psi
